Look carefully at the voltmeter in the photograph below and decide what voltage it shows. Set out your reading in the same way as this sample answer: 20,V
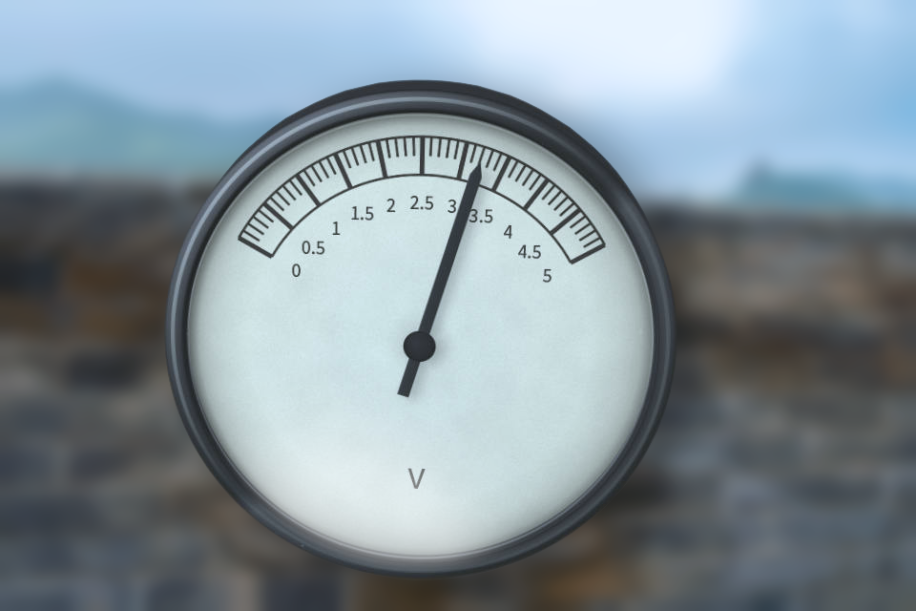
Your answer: 3.2,V
